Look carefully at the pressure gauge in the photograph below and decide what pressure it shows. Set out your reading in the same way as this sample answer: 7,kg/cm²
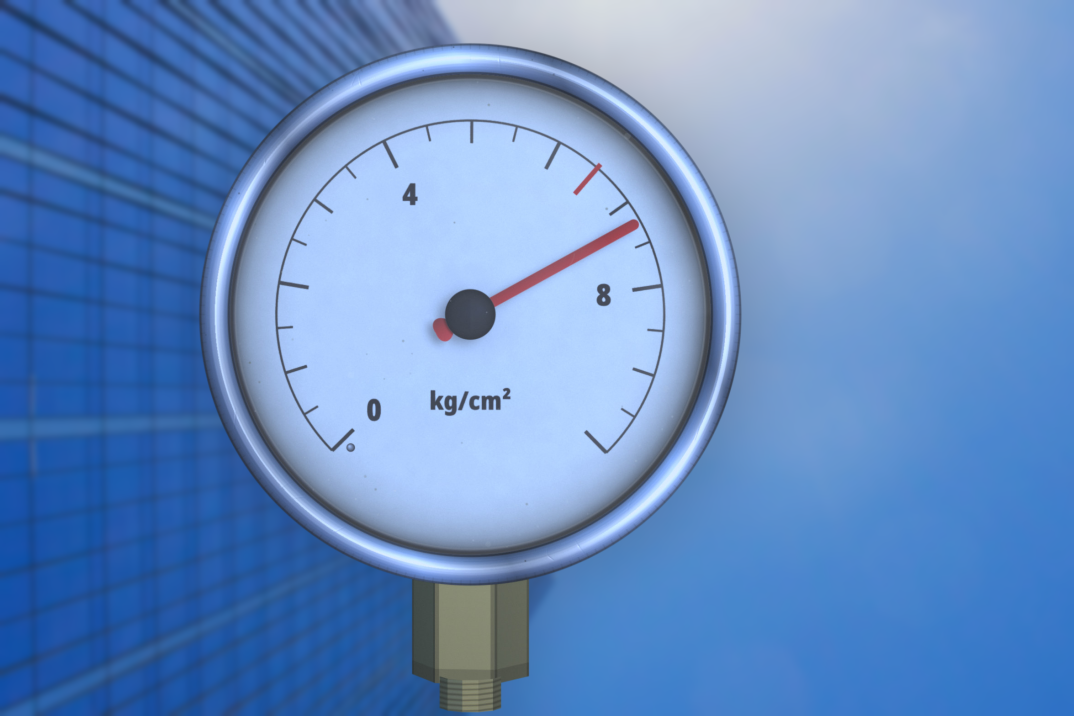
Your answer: 7.25,kg/cm²
